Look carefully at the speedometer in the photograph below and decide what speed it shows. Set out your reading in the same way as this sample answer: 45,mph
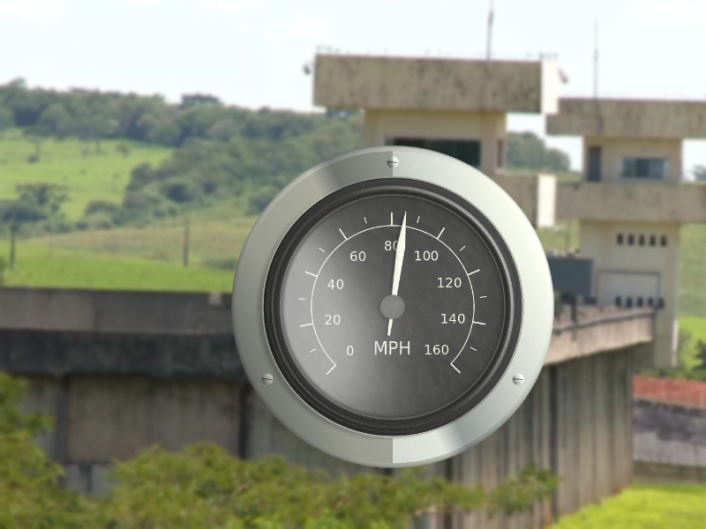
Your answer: 85,mph
